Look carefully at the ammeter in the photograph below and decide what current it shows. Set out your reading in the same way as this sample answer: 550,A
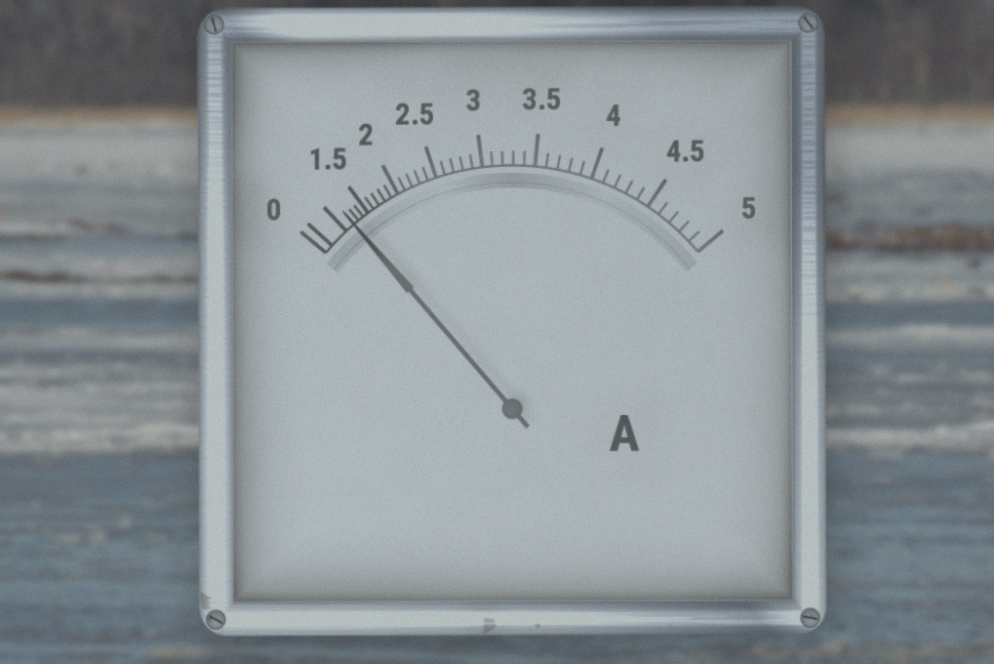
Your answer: 1.2,A
